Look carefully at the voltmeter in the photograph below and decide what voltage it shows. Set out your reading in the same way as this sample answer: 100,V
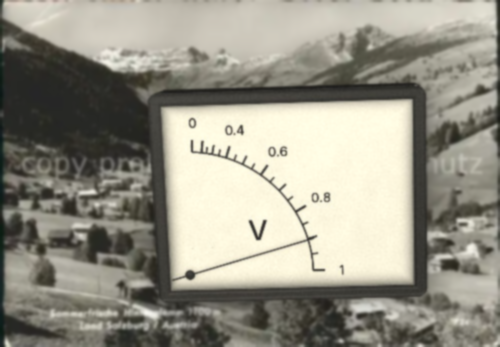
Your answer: 0.9,V
